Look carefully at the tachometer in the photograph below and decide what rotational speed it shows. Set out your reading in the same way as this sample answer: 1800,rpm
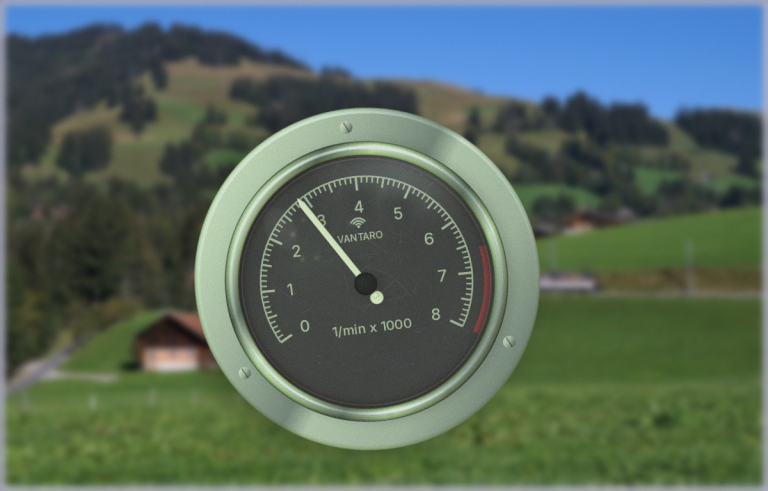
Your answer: 2900,rpm
